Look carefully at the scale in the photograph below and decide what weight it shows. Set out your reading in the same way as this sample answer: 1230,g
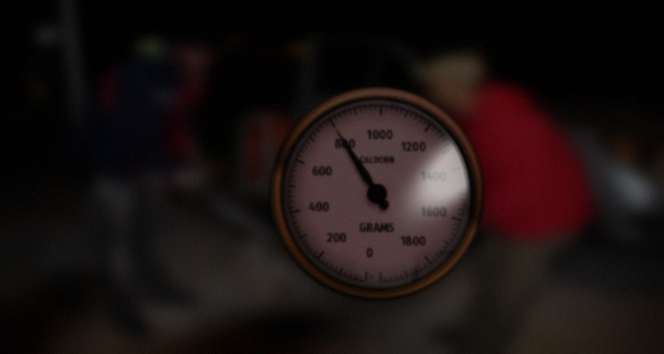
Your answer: 800,g
